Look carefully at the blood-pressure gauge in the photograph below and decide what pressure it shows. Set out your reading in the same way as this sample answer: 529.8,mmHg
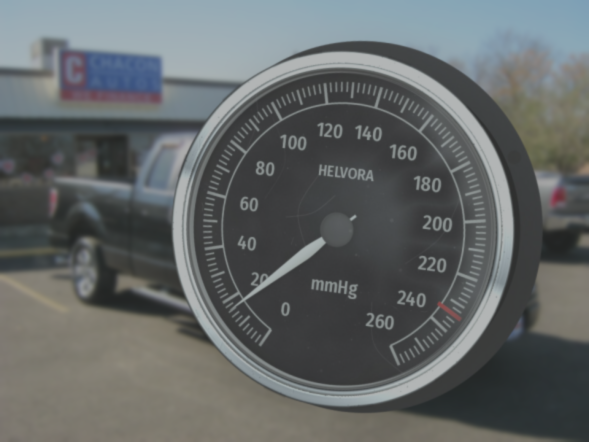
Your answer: 16,mmHg
